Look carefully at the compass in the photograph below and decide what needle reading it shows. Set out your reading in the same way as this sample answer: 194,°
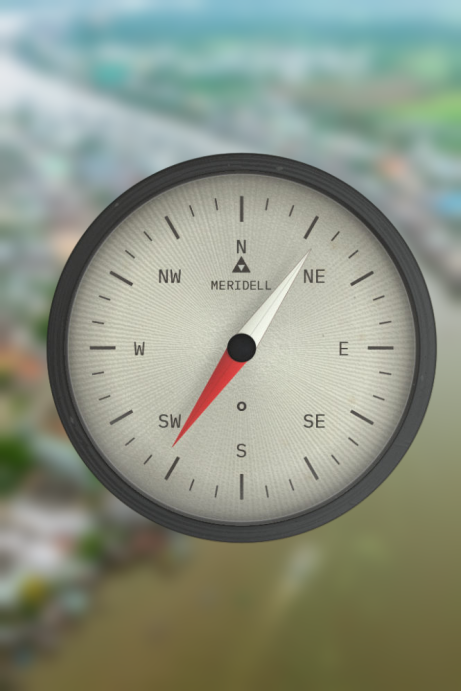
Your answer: 215,°
